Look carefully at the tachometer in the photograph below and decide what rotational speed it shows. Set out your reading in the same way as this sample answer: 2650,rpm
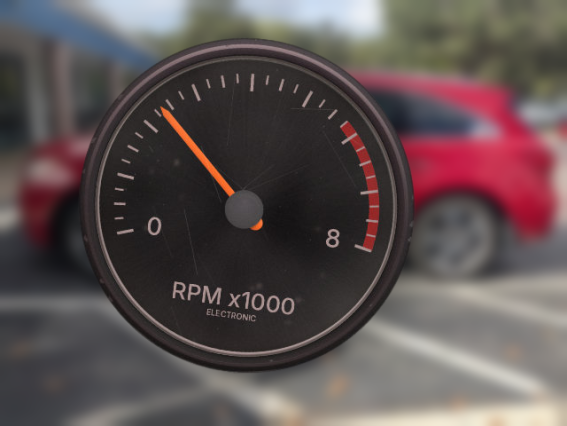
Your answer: 2375,rpm
